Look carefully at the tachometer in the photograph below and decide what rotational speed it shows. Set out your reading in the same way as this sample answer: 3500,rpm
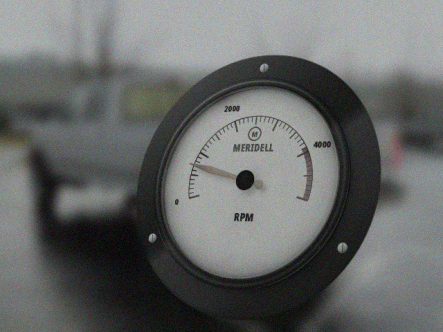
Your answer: 700,rpm
